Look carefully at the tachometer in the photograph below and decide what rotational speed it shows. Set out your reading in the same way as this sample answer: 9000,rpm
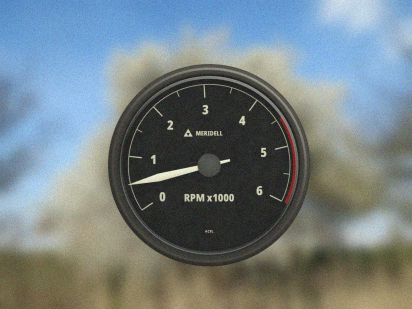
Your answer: 500,rpm
